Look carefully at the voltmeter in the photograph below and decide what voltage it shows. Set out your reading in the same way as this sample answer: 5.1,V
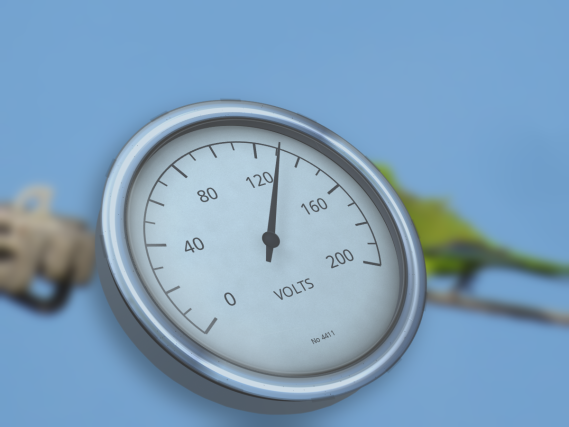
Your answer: 130,V
